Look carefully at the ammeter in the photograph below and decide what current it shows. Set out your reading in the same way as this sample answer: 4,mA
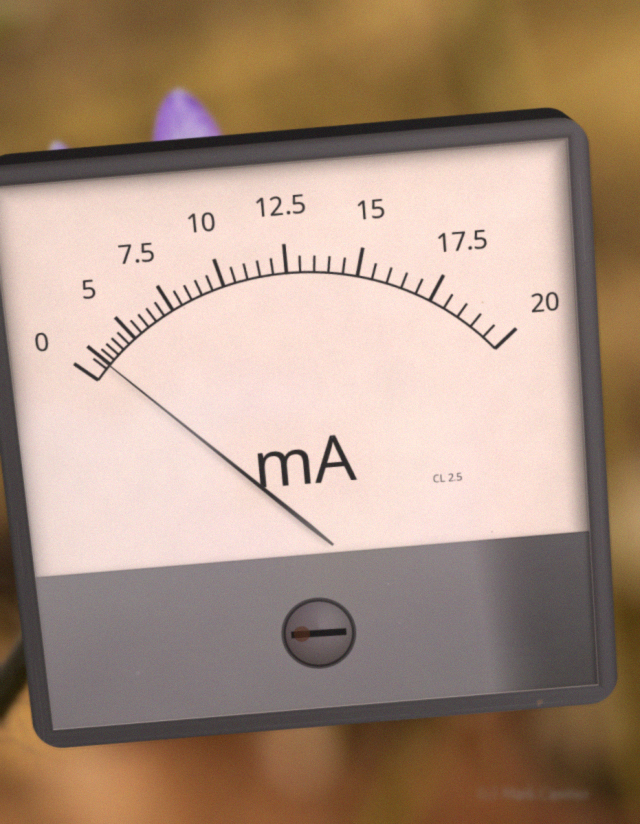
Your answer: 2.5,mA
